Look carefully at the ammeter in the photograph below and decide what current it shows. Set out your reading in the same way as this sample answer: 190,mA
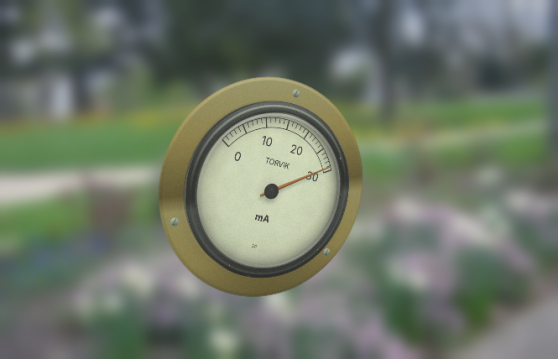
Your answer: 29,mA
